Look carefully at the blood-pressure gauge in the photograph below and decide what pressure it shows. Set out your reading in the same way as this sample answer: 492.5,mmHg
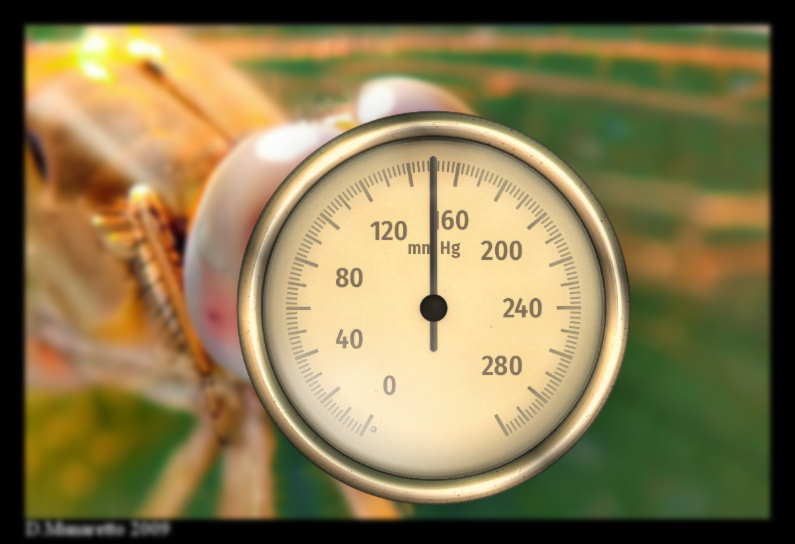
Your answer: 150,mmHg
